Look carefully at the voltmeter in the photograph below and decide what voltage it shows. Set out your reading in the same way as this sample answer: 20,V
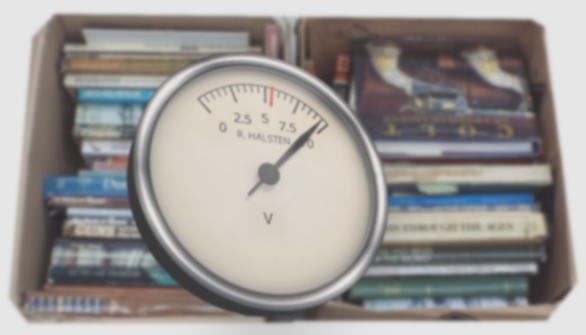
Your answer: 9.5,V
